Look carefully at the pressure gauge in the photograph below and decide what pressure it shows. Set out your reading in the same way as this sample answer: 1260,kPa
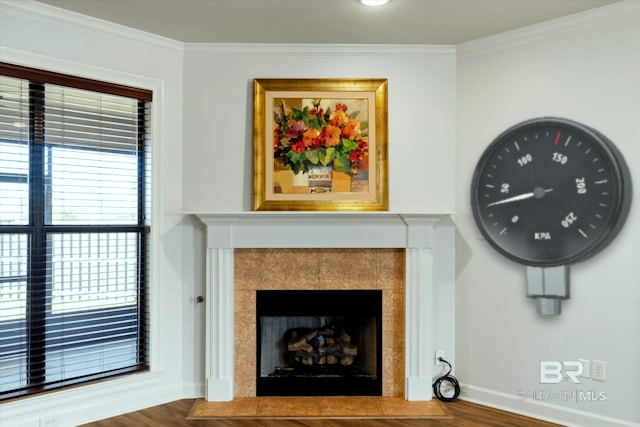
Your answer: 30,kPa
